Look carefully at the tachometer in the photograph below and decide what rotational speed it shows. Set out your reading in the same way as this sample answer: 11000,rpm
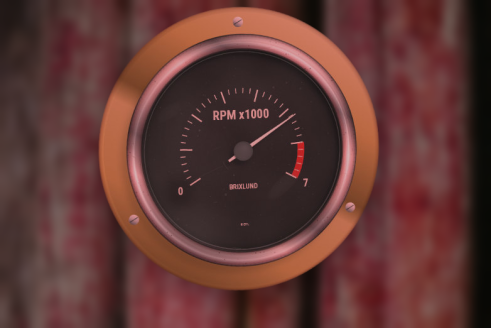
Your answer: 5200,rpm
